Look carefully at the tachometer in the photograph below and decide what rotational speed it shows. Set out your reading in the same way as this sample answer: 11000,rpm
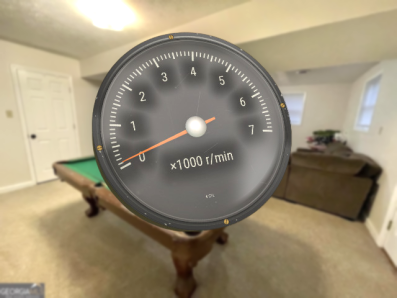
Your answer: 100,rpm
